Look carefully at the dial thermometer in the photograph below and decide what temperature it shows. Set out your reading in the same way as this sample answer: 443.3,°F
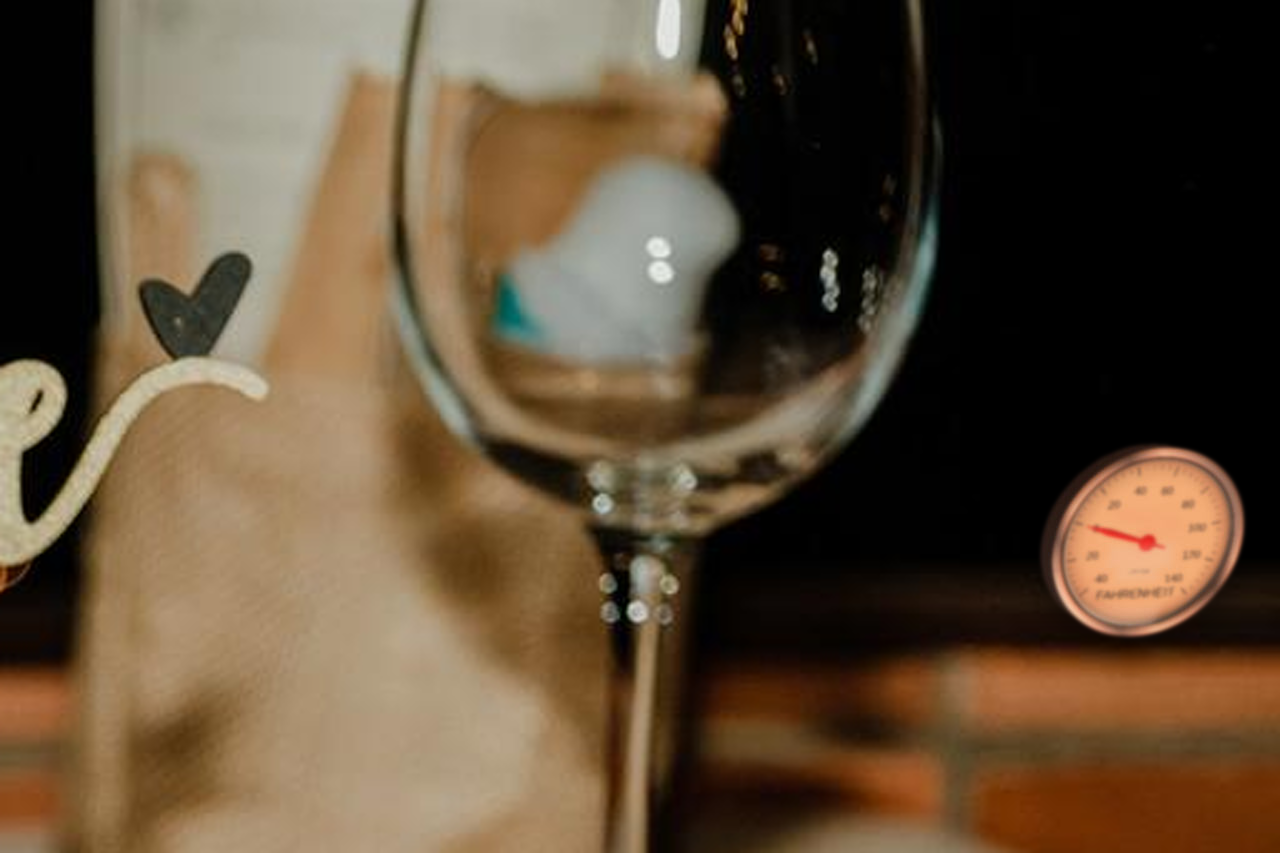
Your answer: 0,°F
